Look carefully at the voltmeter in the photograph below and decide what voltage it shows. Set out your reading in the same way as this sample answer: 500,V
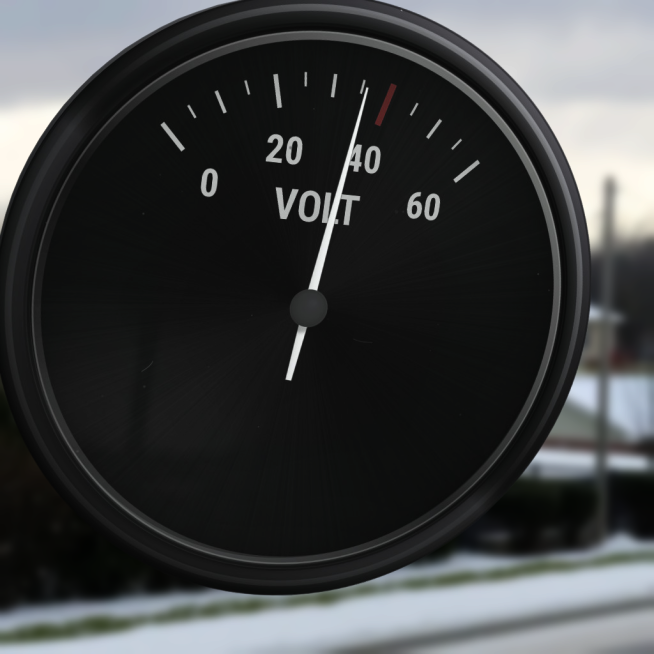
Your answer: 35,V
